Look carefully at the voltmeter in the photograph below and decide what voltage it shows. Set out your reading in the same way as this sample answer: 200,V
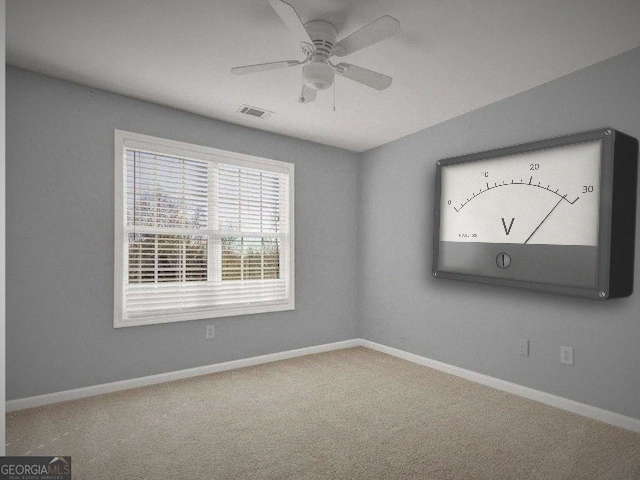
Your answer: 28,V
